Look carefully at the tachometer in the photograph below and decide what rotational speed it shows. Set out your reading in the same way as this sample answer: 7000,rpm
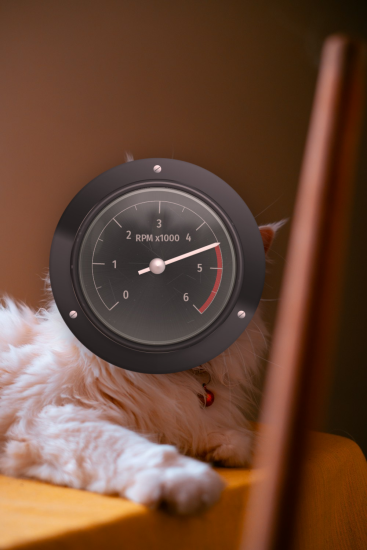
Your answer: 4500,rpm
